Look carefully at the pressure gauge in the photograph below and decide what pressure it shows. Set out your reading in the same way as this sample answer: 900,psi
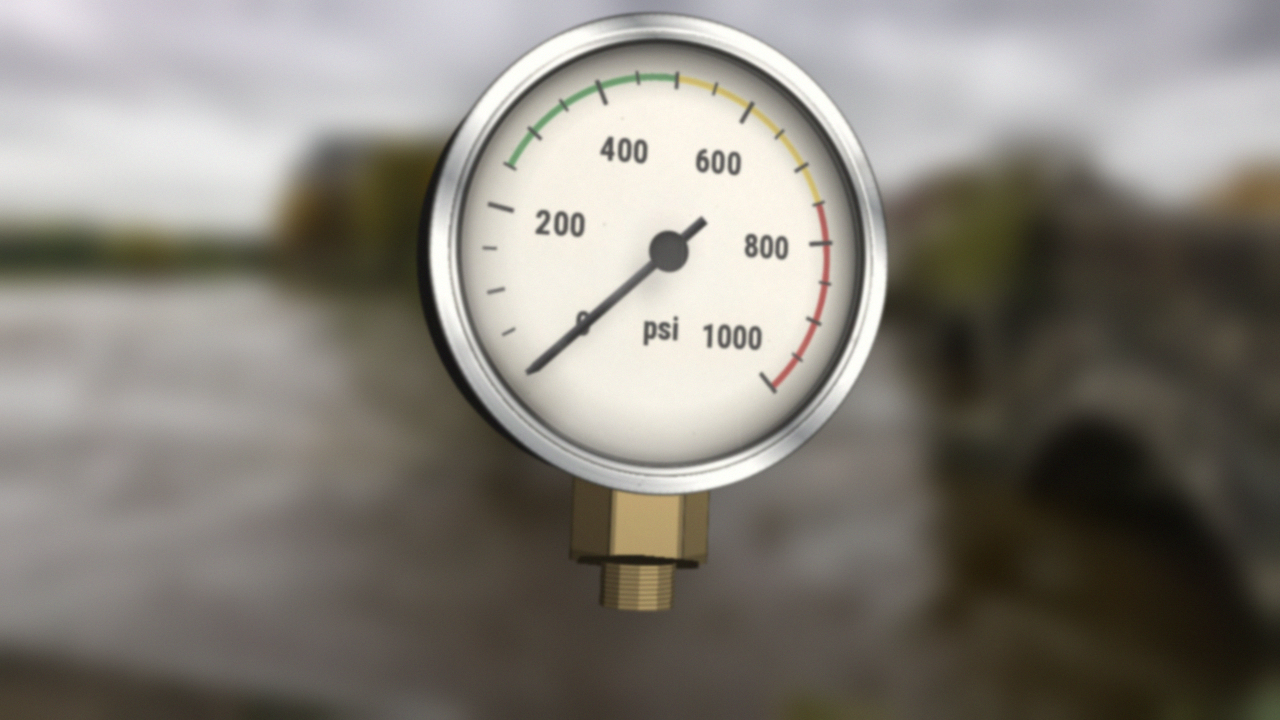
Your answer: 0,psi
